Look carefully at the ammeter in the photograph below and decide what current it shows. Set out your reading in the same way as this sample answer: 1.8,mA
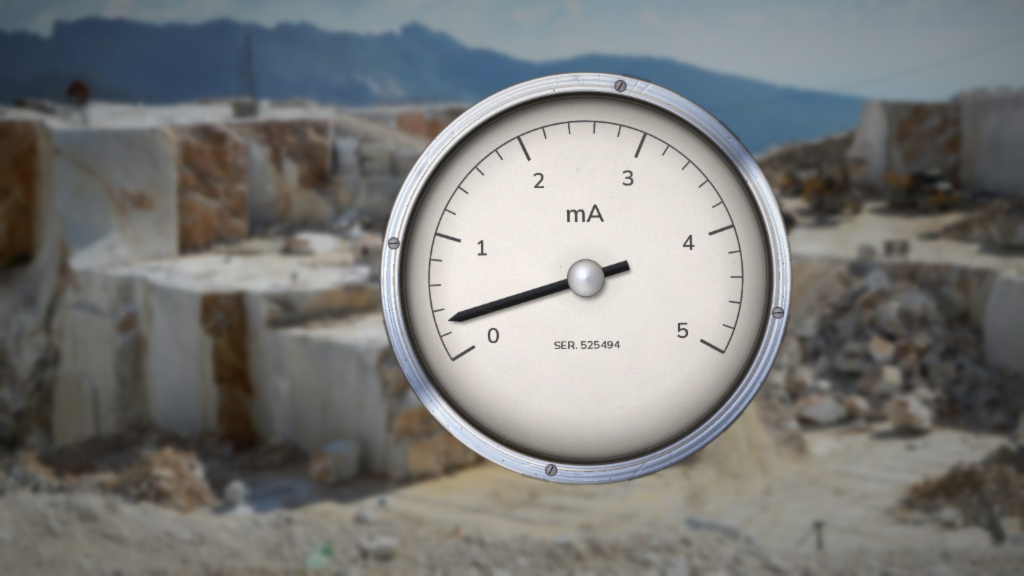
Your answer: 0.3,mA
